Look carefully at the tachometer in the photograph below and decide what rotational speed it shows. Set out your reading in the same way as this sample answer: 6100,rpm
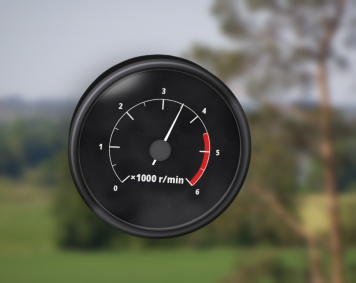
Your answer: 3500,rpm
